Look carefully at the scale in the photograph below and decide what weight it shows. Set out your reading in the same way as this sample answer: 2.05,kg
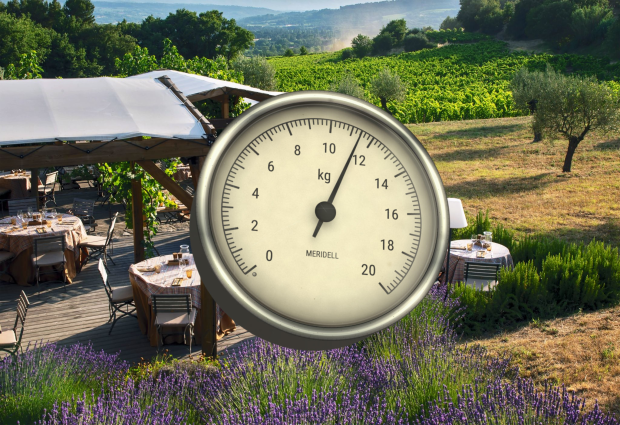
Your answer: 11.4,kg
